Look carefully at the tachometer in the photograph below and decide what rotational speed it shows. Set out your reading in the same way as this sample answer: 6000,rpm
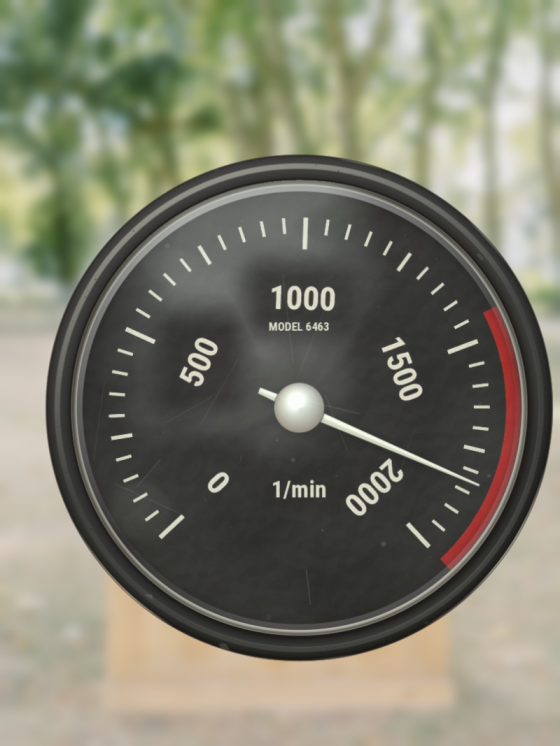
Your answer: 1825,rpm
